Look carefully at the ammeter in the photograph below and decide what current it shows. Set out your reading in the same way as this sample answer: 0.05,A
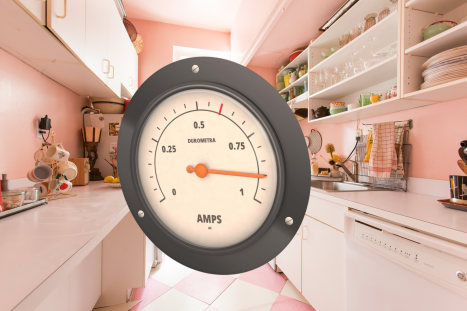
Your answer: 0.9,A
